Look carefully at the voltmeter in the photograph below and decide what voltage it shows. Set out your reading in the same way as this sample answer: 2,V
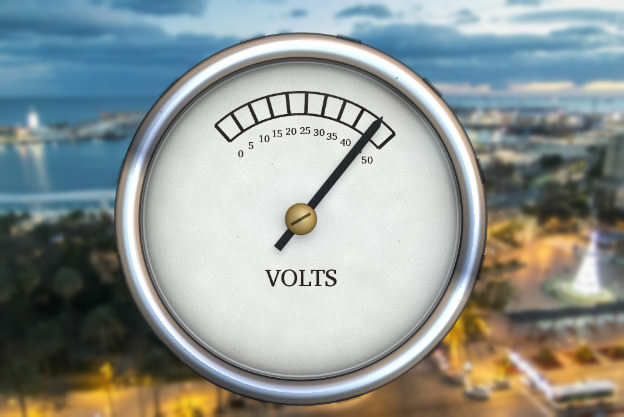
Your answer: 45,V
